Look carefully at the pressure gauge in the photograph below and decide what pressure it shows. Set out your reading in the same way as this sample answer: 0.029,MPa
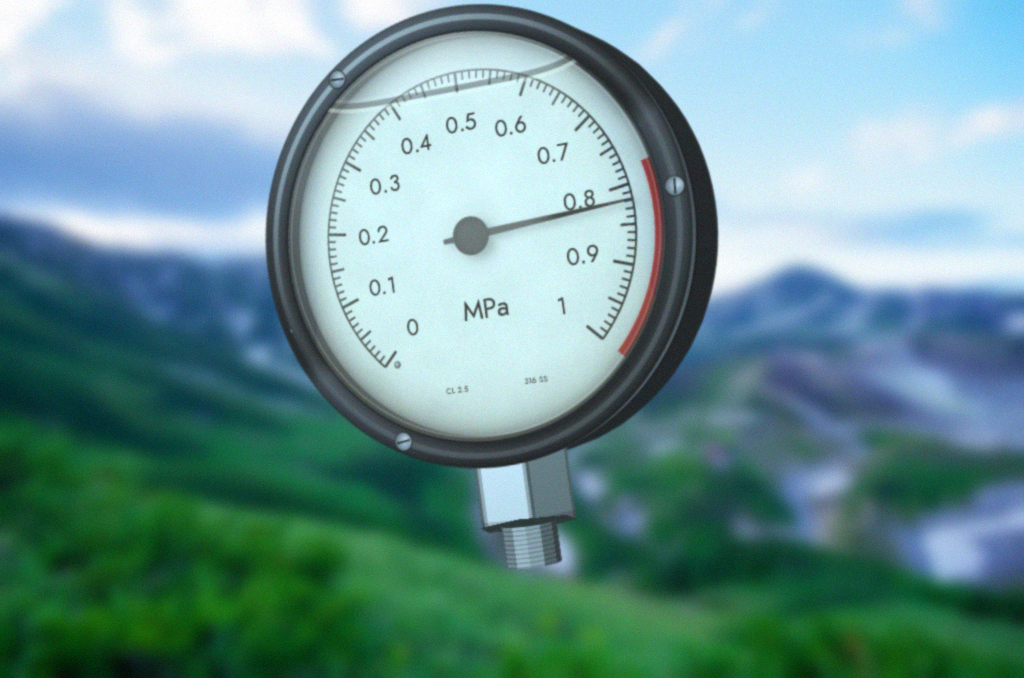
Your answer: 0.82,MPa
